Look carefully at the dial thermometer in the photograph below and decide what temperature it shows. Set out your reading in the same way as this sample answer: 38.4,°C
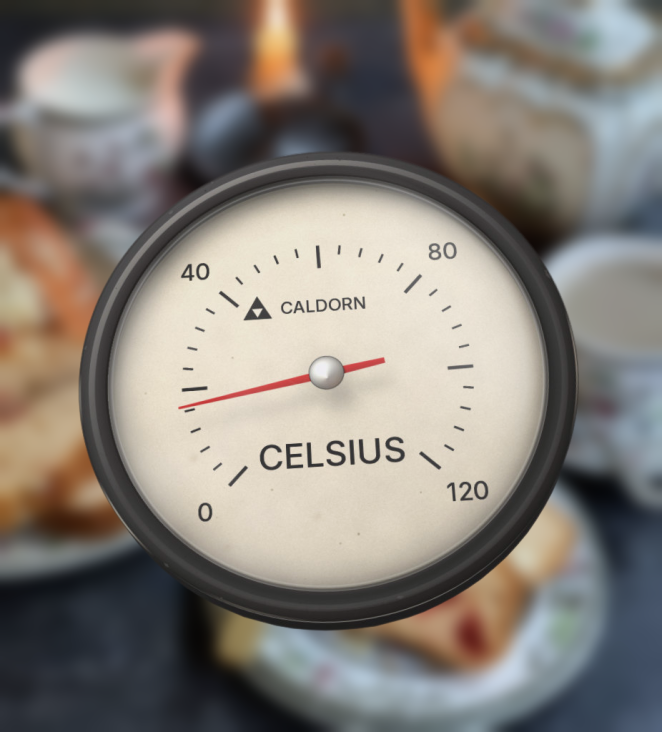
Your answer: 16,°C
